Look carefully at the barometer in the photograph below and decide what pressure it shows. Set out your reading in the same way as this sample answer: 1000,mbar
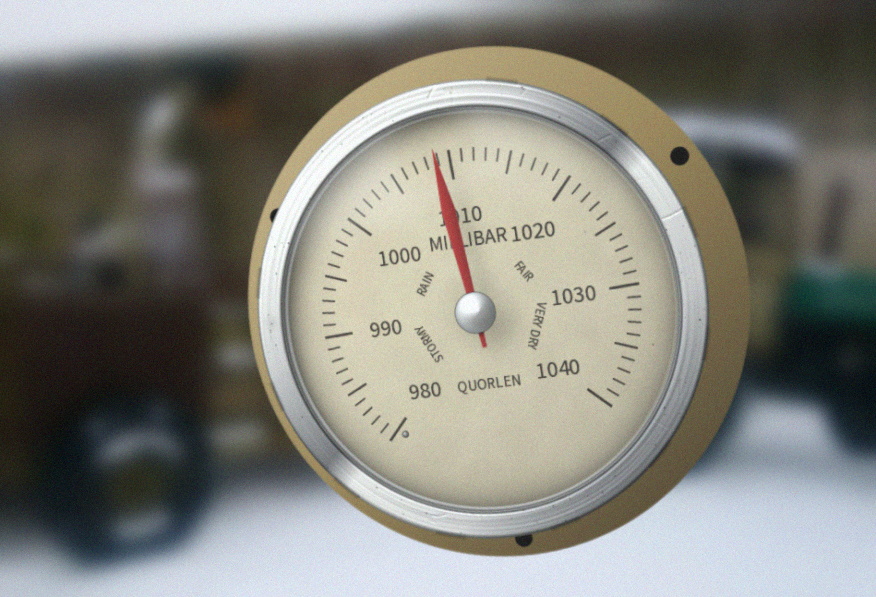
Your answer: 1009,mbar
